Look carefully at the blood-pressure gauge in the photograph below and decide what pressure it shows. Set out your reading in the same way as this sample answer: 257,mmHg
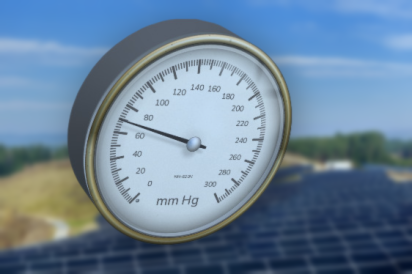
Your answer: 70,mmHg
